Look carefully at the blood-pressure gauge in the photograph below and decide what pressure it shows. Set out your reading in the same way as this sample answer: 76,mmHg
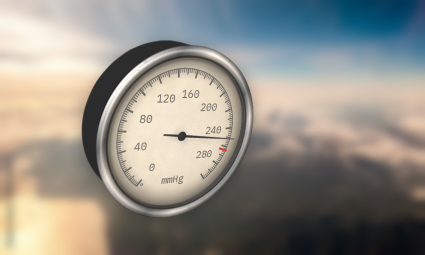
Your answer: 250,mmHg
